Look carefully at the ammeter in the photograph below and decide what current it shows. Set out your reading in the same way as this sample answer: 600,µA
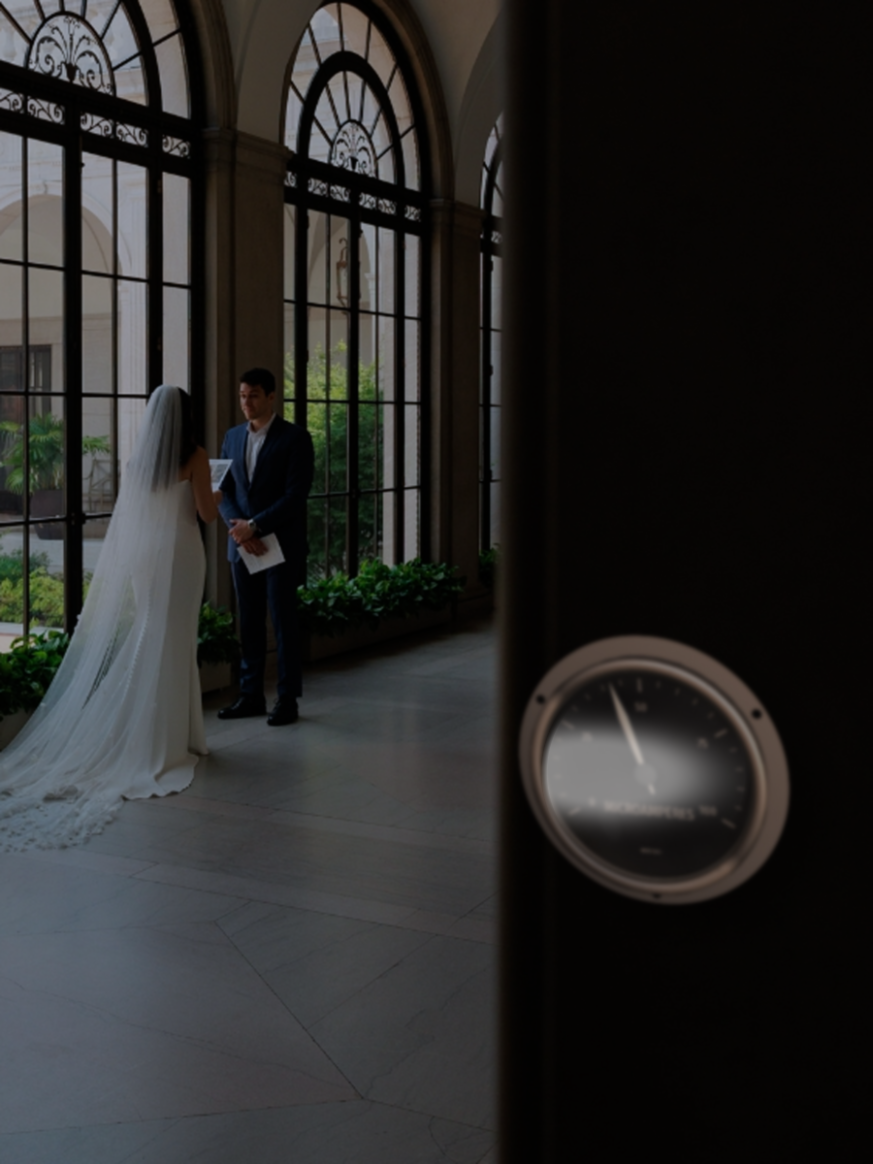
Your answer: 42.5,µA
